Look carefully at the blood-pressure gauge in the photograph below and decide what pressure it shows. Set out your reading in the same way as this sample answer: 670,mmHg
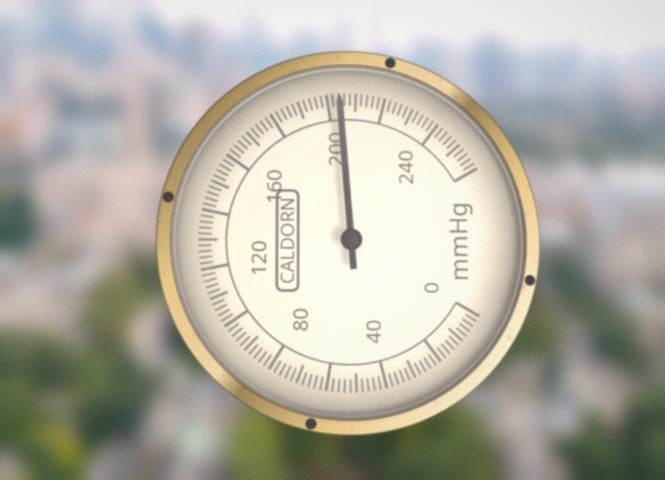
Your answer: 204,mmHg
